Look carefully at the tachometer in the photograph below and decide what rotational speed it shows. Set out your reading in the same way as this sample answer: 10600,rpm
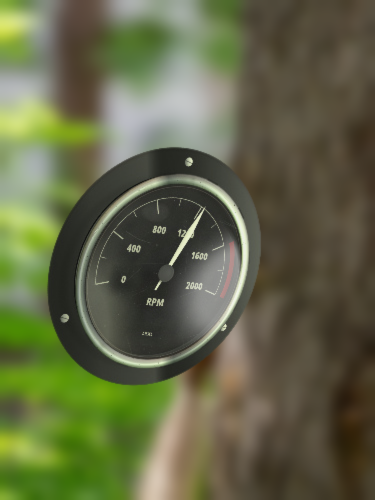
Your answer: 1200,rpm
